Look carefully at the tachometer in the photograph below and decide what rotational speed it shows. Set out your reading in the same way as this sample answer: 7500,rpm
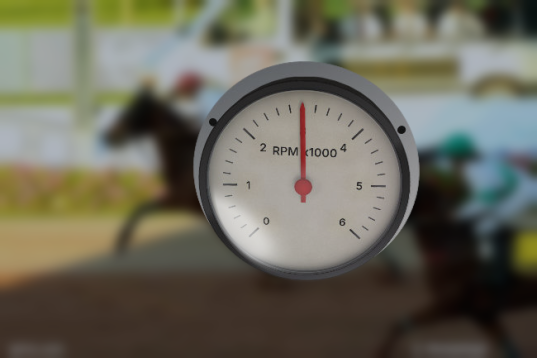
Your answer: 3000,rpm
